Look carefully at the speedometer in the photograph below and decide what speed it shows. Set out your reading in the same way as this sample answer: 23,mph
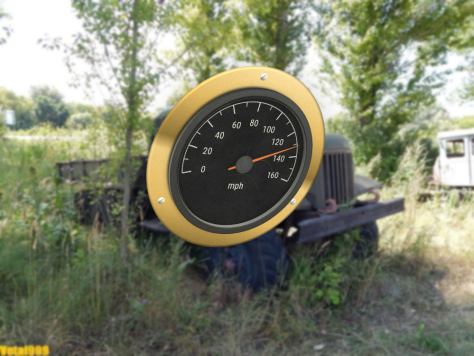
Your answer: 130,mph
